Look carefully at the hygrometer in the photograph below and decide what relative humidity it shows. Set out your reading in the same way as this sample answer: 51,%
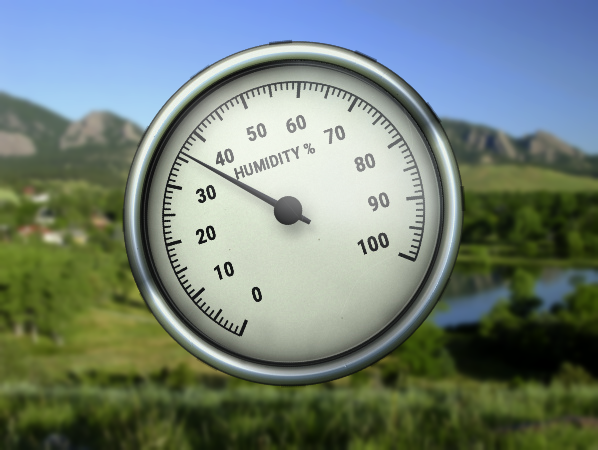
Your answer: 36,%
